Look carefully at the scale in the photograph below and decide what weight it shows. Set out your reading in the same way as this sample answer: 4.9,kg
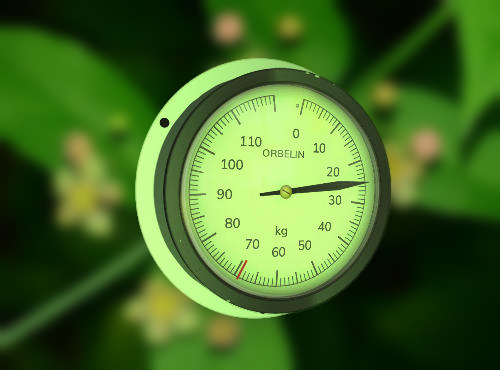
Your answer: 25,kg
